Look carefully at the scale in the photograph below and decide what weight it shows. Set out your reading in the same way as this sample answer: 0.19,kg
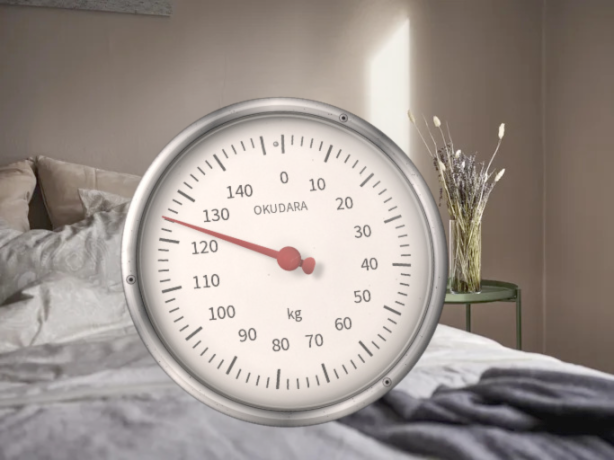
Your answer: 124,kg
